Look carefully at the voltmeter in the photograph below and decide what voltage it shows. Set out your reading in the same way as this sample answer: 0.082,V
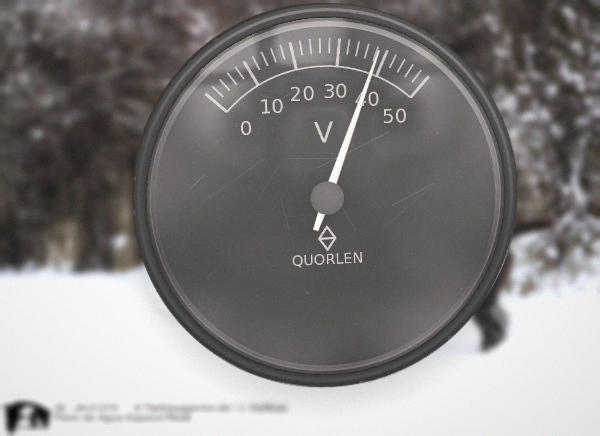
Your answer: 38,V
